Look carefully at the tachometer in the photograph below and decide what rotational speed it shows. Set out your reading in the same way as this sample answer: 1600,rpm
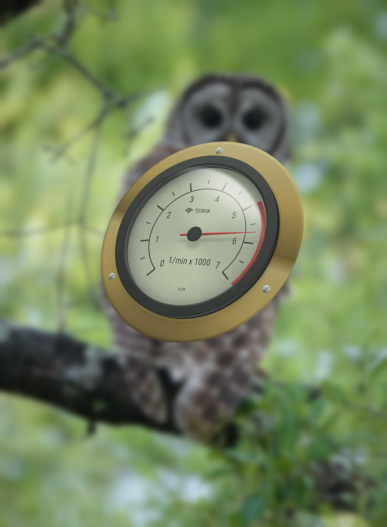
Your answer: 5750,rpm
